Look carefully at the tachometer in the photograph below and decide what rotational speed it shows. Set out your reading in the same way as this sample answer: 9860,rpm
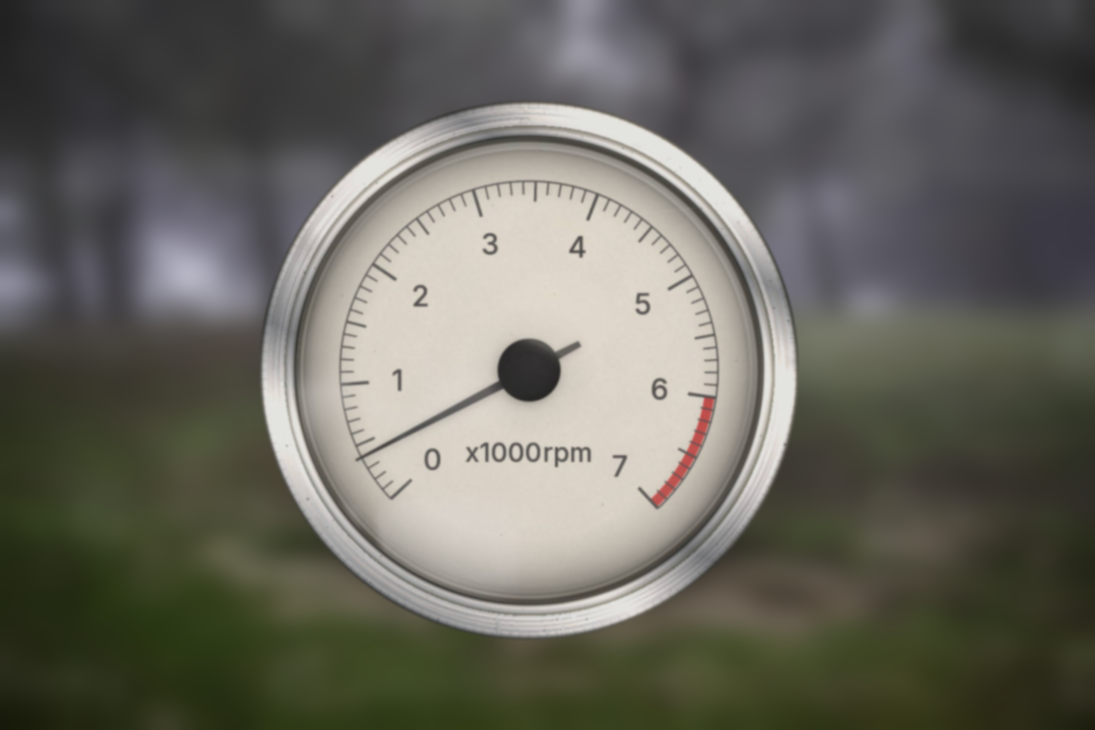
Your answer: 400,rpm
